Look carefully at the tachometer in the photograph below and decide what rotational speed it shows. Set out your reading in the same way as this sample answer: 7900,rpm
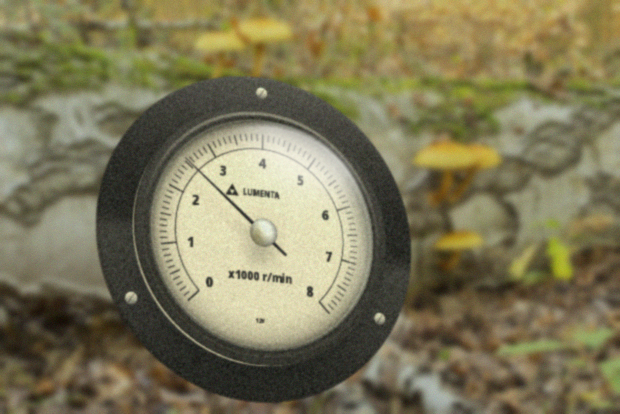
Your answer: 2500,rpm
